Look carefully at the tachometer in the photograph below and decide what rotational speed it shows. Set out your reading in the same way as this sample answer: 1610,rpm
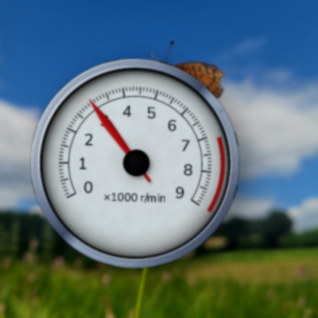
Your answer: 3000,rpm
